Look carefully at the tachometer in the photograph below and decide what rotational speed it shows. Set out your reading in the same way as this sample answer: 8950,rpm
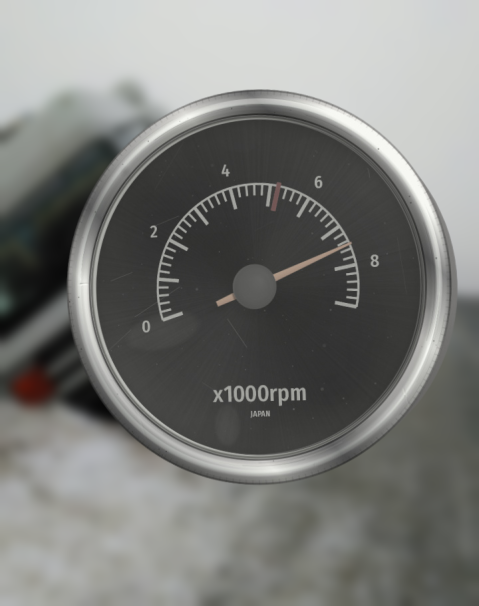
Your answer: 7500,rpm
